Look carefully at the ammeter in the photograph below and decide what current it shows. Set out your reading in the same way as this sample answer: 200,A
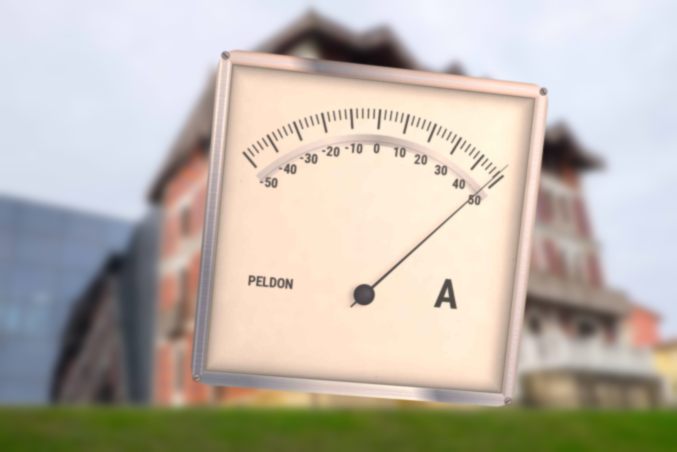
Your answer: 48,A
